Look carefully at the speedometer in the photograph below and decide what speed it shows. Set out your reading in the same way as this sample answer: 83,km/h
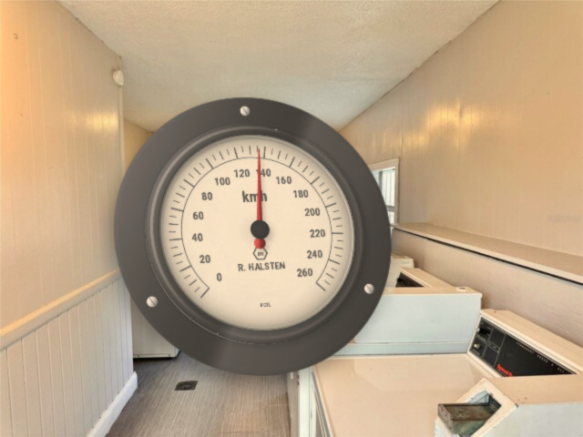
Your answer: 135,km/h
